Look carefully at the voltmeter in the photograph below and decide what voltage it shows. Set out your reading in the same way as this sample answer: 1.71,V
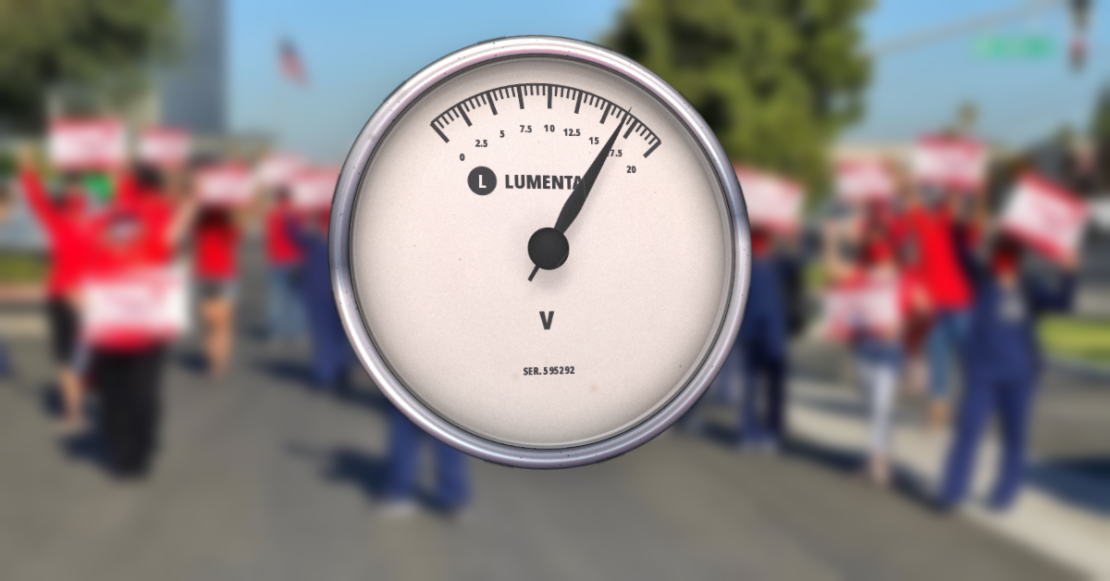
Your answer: 16.5,V
